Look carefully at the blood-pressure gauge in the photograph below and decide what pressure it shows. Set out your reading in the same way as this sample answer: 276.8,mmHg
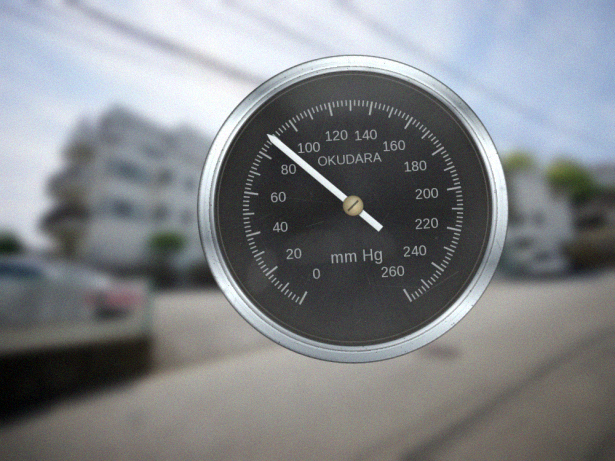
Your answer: 88,mmHg
